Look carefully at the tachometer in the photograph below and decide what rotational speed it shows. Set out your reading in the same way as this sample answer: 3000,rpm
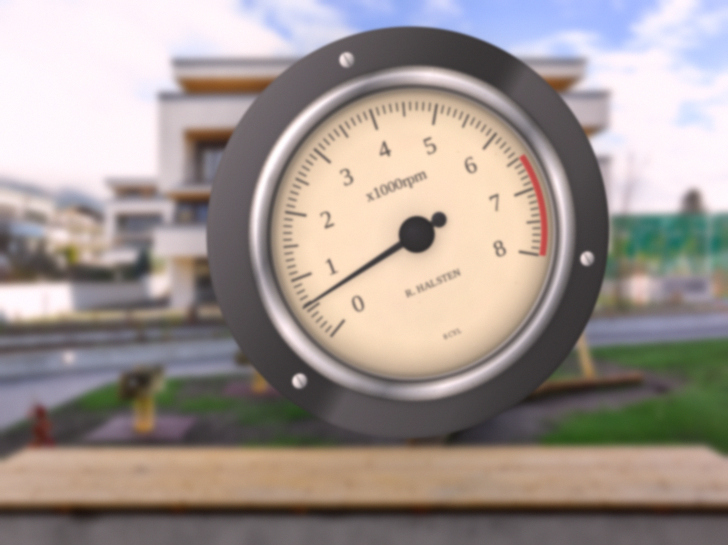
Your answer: 600,rpm
